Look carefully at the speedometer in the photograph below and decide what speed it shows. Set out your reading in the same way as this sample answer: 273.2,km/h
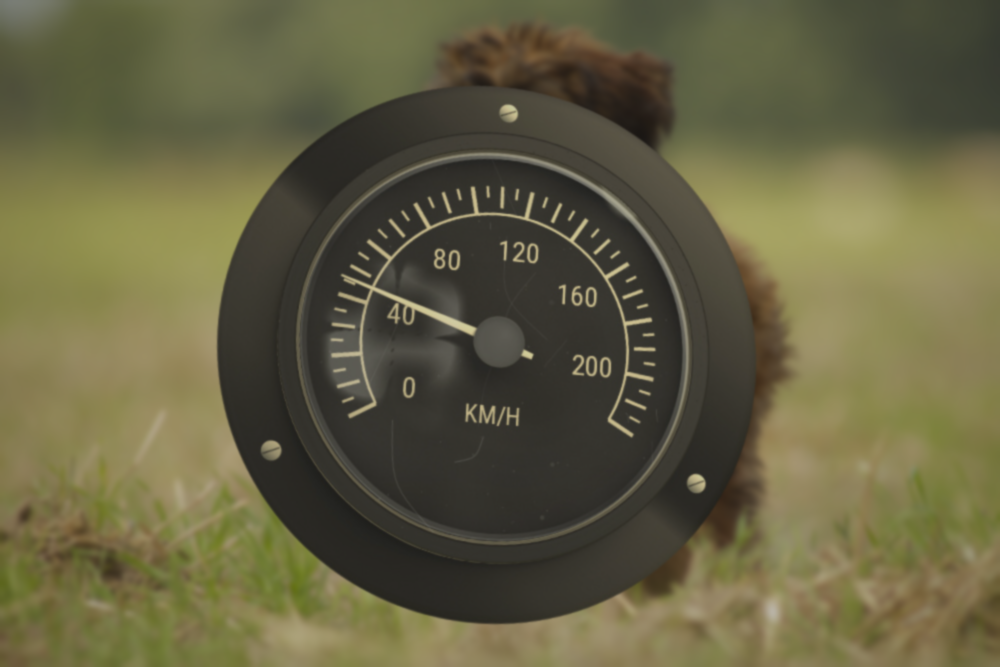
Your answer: 45,km/h
